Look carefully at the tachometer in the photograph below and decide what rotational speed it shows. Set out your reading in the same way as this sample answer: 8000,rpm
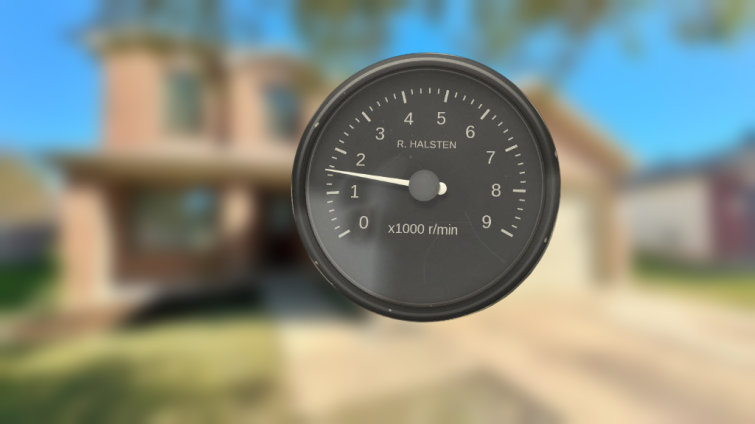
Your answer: 1500,rpm
